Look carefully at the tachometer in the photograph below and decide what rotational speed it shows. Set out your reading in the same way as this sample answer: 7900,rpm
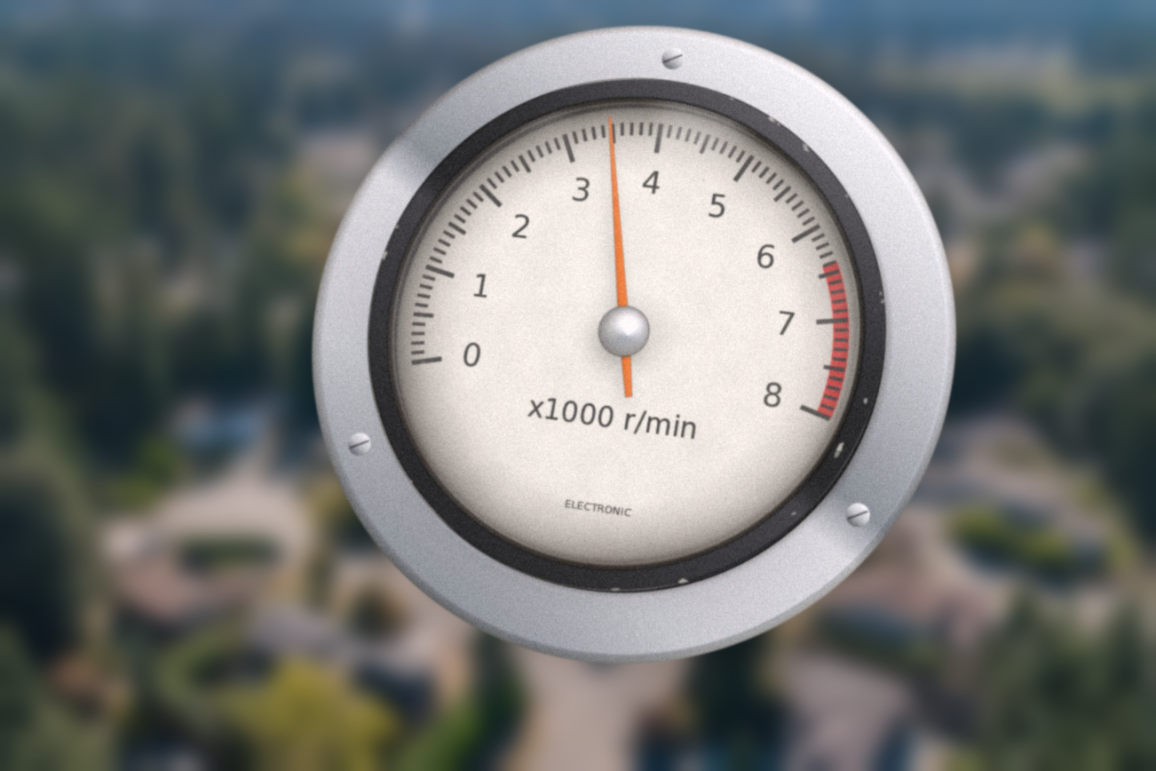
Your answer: 3500,rpm
